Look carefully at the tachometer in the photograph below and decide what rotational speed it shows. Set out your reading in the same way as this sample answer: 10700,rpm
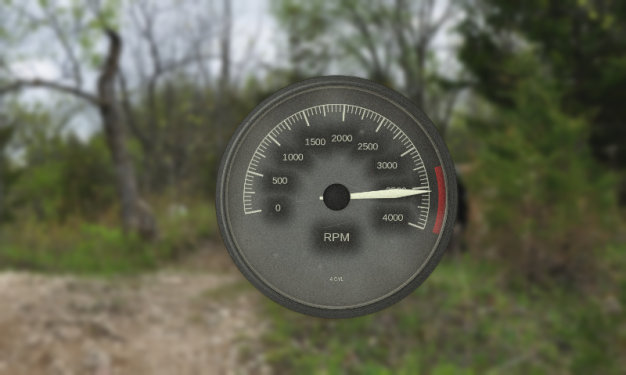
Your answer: 3550,rpm
